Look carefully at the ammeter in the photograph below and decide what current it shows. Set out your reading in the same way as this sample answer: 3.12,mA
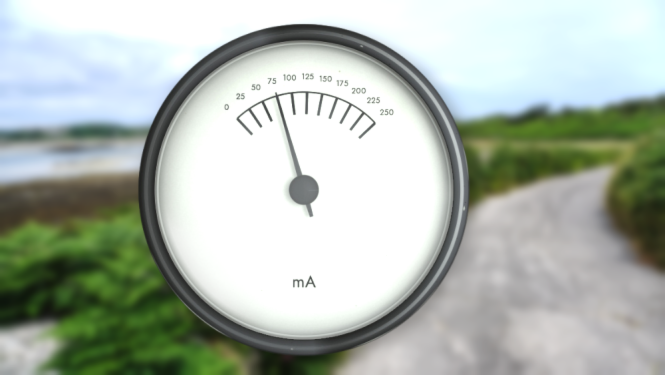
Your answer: 75,mA
